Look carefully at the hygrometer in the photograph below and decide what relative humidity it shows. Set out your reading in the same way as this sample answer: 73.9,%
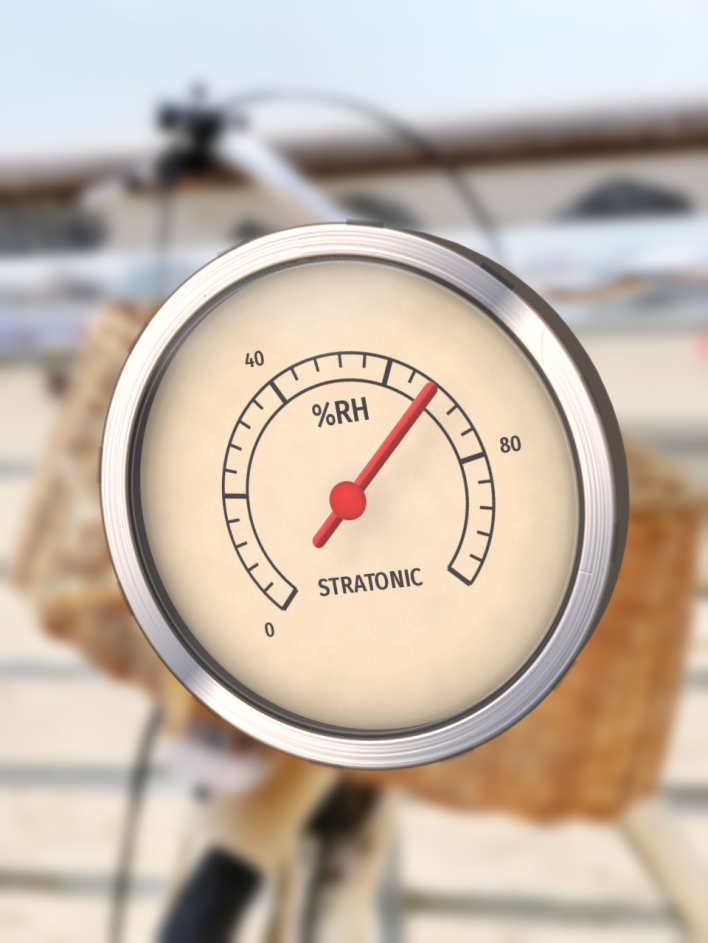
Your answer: 68,%
